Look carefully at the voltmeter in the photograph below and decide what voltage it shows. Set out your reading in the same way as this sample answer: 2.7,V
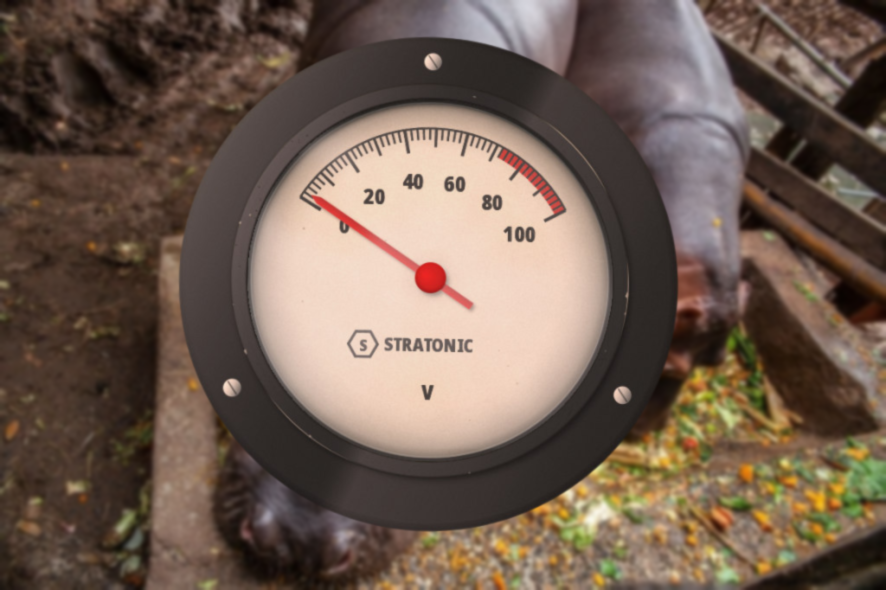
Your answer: 2,V
